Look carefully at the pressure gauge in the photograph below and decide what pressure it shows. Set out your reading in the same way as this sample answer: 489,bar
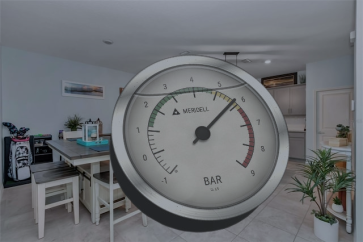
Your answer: 5.8,bar
